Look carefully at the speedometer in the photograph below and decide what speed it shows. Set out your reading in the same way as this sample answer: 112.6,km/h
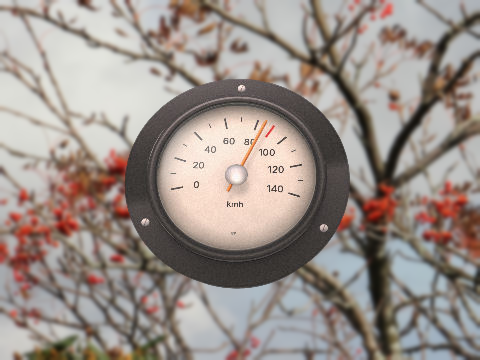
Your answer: 85,km/h
